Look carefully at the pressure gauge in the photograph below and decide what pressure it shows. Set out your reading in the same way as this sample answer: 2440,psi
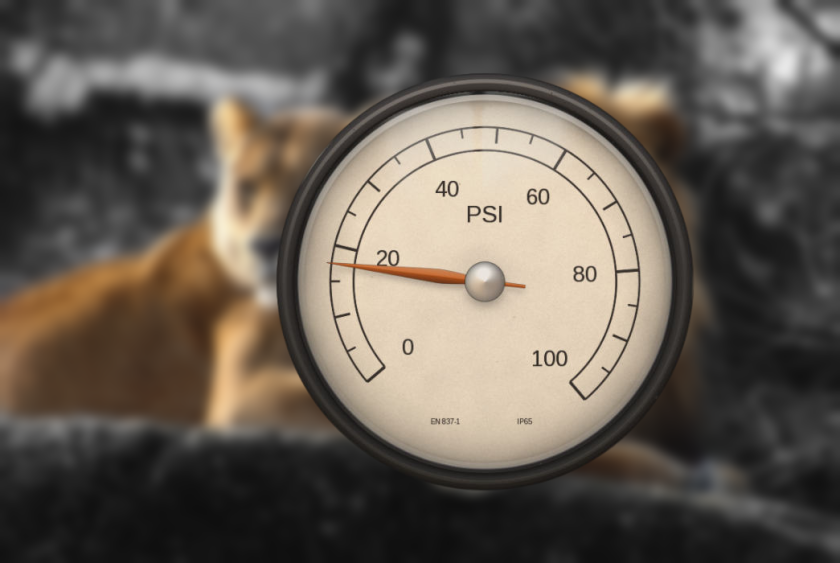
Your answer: 17.5,psi
